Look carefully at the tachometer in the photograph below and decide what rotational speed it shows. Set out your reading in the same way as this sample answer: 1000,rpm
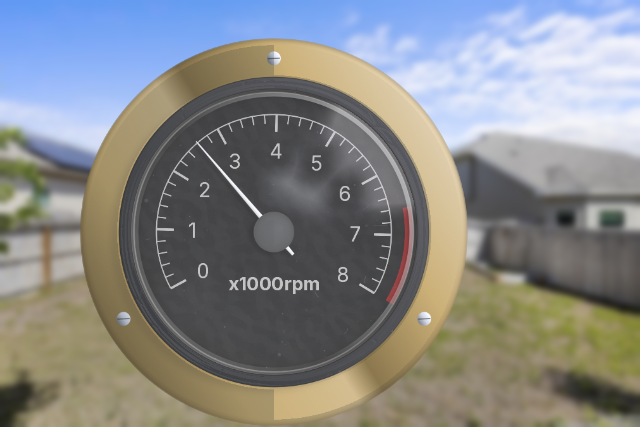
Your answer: 2600,rpm
